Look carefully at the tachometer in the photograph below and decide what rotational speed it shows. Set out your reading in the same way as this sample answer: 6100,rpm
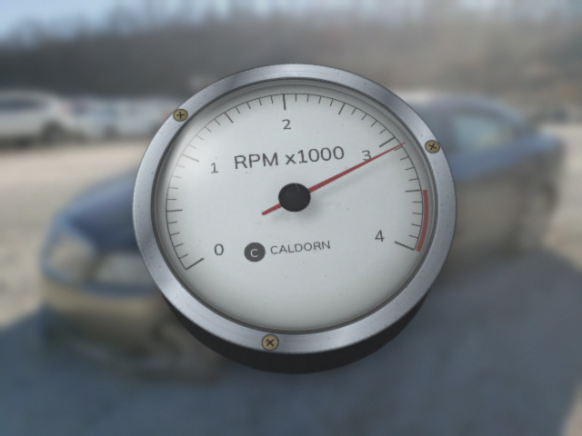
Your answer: 3100,rpm
